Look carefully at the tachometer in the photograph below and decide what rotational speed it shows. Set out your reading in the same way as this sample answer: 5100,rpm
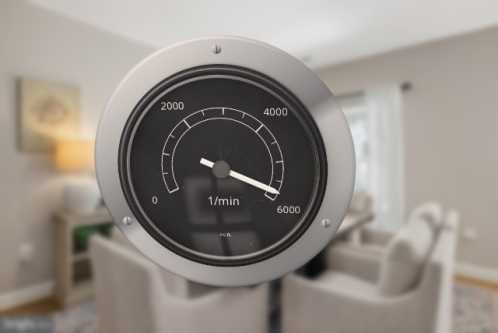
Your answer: 5750,rpm
